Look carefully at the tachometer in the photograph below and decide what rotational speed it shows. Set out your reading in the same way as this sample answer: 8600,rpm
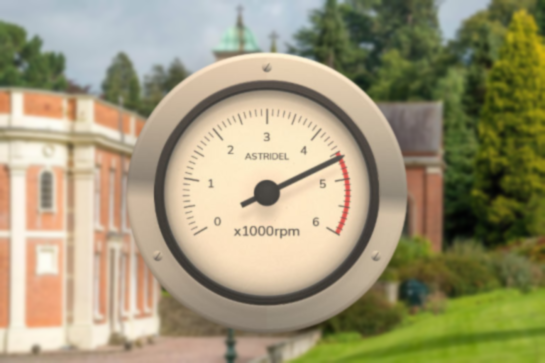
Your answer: 4600,rpm
